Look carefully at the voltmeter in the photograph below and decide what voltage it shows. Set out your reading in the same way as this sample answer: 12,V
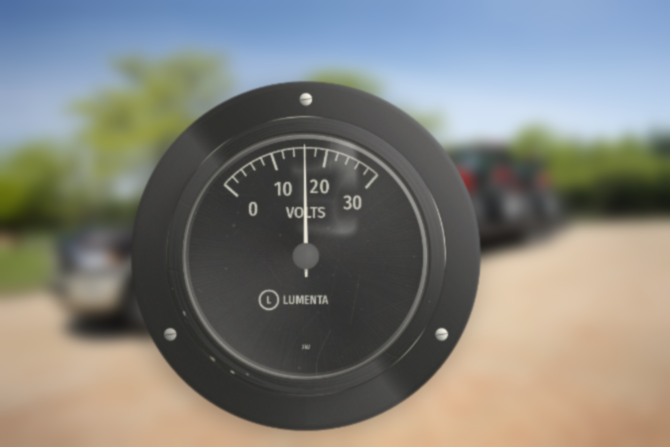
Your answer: 16,V
